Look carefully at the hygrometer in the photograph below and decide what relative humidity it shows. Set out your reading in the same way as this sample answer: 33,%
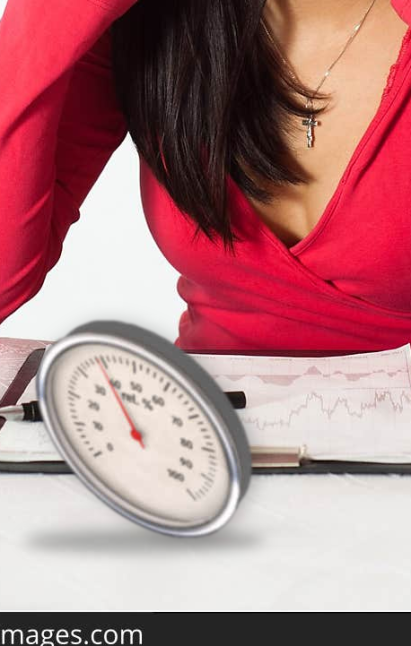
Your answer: 40,%
